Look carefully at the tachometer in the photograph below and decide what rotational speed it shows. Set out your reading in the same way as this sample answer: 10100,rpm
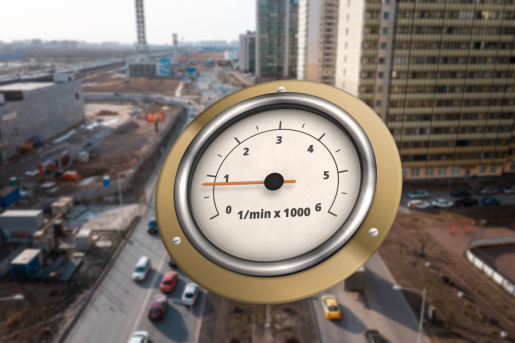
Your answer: 750,rpm
